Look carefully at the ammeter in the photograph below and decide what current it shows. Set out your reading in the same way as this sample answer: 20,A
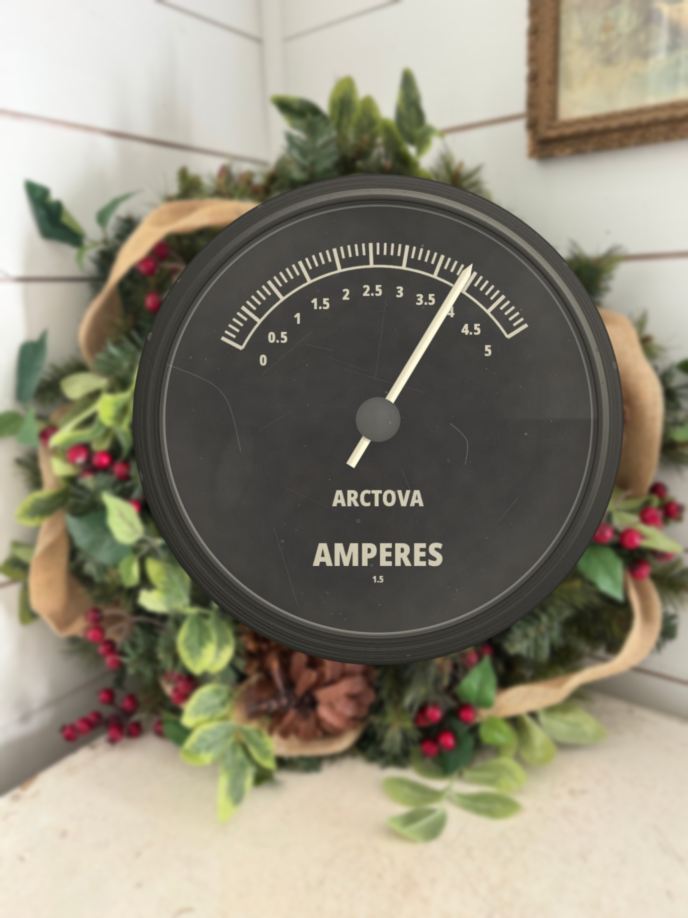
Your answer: 3.9,A
